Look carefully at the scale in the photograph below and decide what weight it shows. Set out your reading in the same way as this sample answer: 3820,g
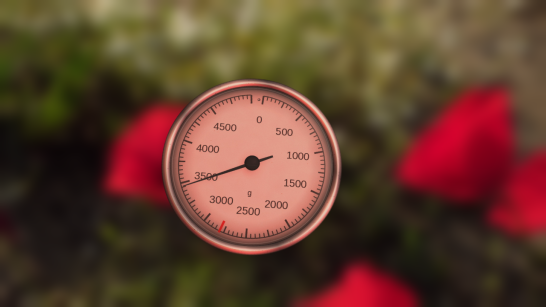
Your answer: 3450,g
